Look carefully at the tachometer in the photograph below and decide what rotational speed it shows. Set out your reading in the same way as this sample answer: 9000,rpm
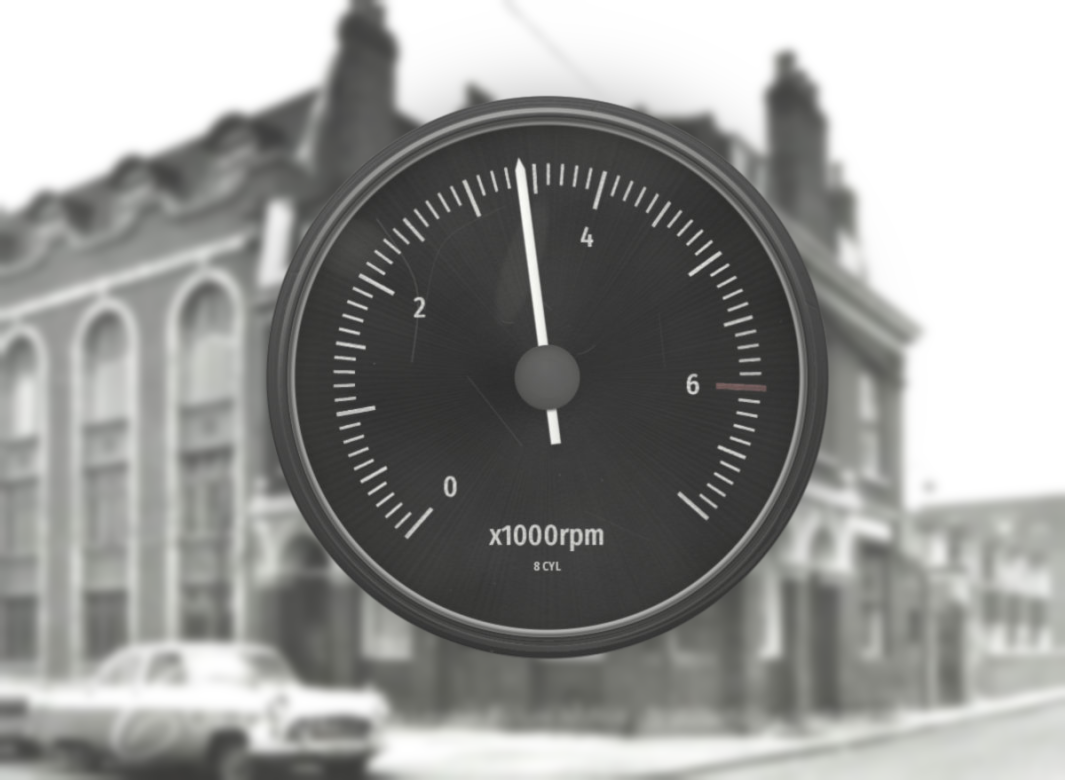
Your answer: 3400,rpm
